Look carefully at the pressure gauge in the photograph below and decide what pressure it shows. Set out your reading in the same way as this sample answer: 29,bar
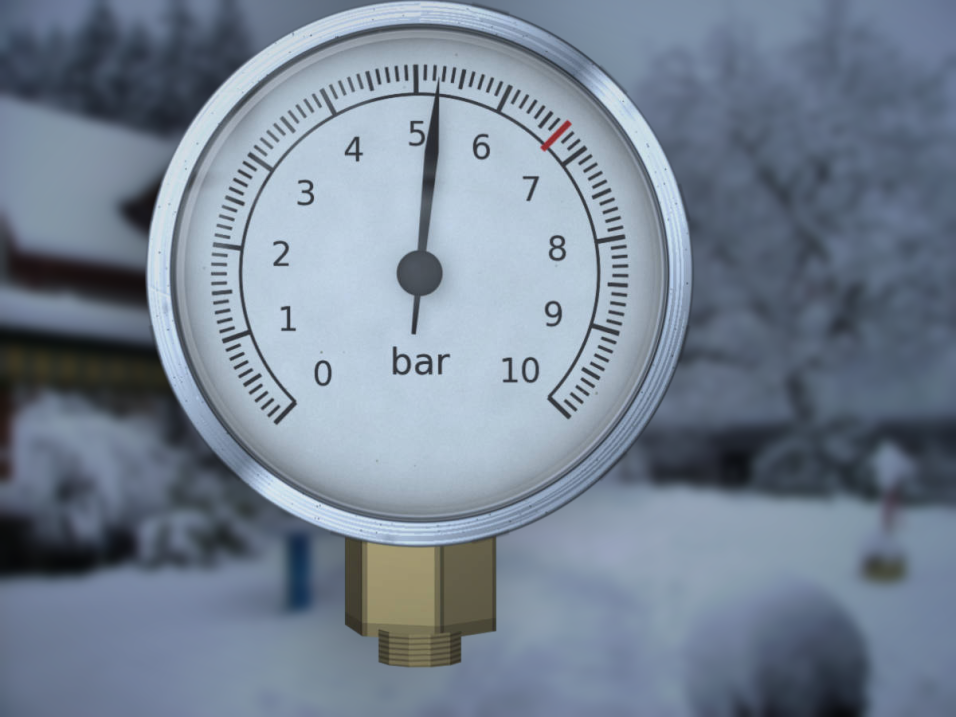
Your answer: 5.25,bar
